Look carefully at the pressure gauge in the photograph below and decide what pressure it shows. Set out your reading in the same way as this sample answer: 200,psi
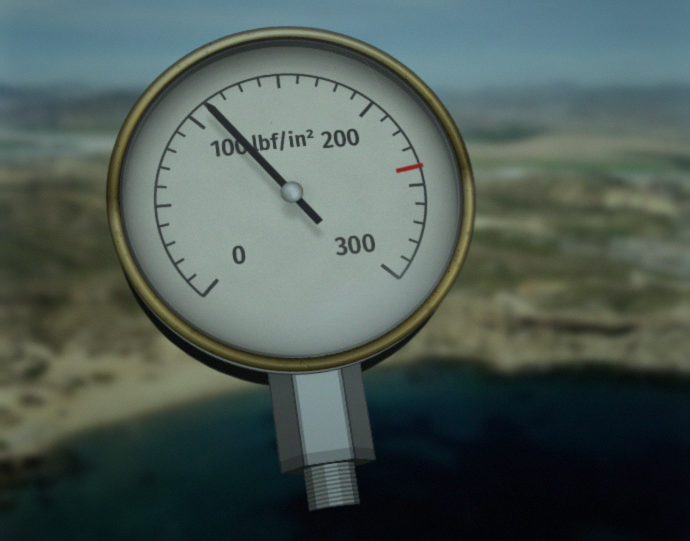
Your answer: 110,psi
